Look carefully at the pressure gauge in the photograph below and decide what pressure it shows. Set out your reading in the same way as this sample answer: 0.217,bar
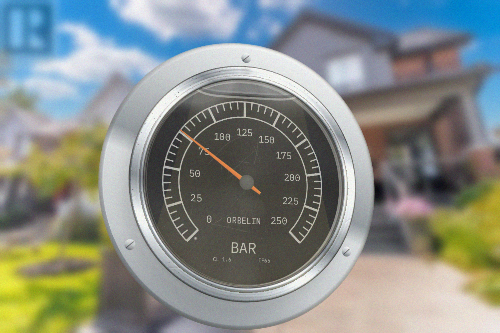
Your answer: 75,bar
